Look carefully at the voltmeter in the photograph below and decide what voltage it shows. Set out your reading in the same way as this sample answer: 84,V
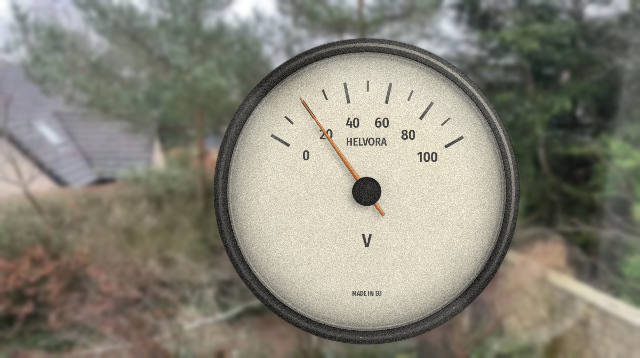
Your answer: 20,V
